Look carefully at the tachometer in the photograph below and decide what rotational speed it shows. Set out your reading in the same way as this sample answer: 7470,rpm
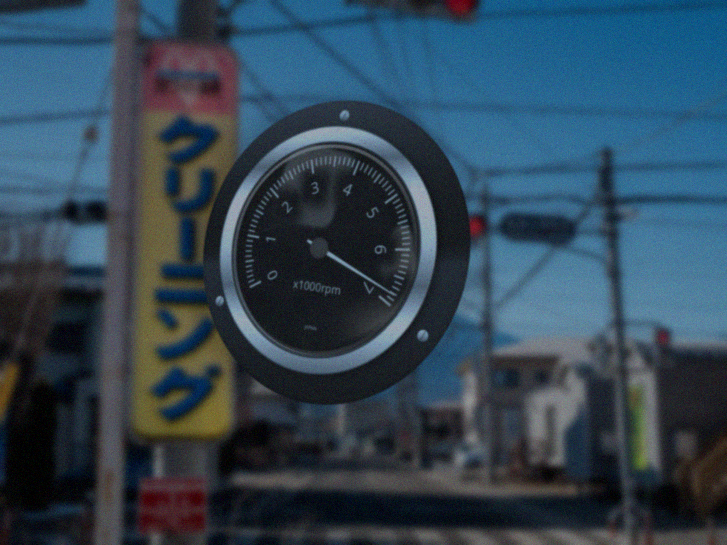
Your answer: 6800,rpm
